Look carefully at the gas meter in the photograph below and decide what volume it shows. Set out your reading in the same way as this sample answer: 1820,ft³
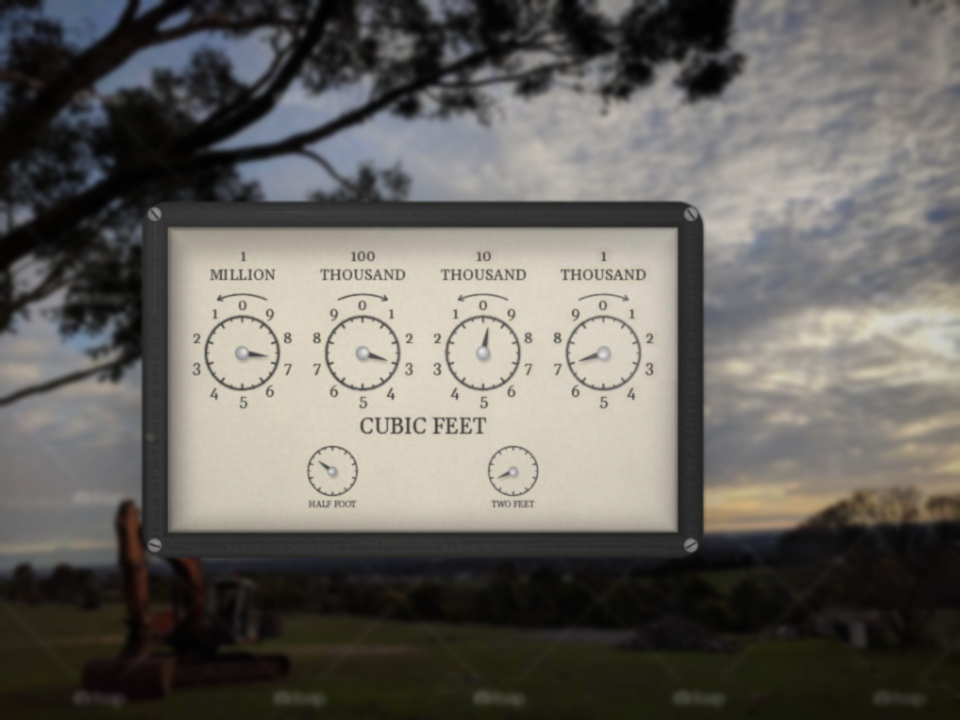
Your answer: 729700,ft³
